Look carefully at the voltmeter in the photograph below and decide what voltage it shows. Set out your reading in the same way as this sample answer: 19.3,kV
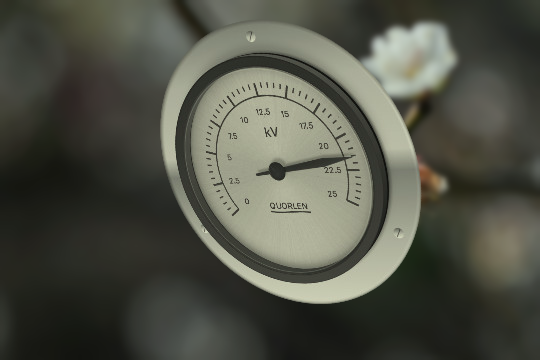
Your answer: 21.5,kV
